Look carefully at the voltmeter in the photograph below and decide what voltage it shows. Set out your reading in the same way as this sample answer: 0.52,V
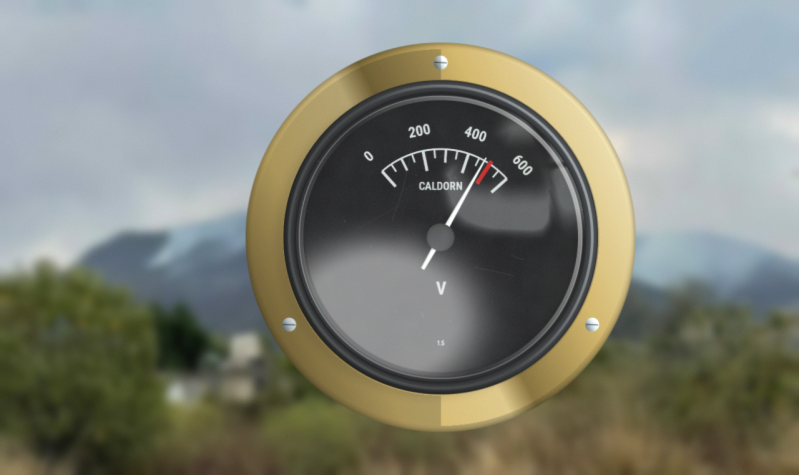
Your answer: 475,V
